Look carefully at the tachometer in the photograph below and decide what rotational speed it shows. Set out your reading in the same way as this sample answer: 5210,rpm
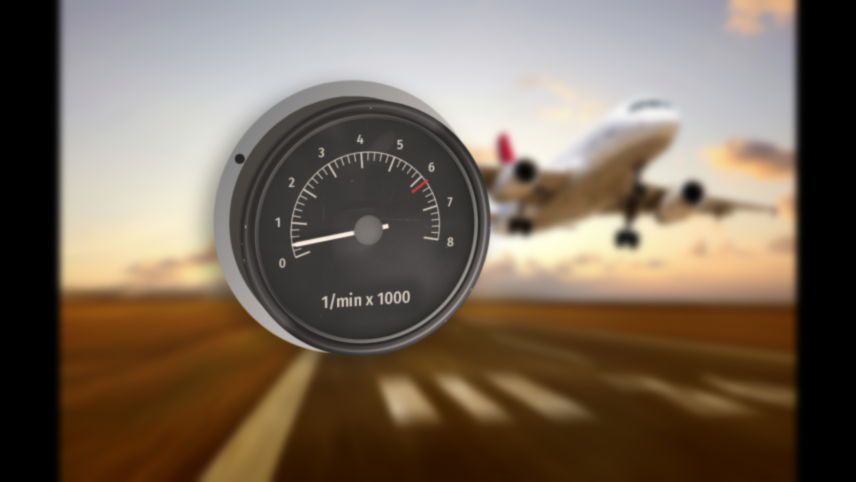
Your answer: 400,rpm
